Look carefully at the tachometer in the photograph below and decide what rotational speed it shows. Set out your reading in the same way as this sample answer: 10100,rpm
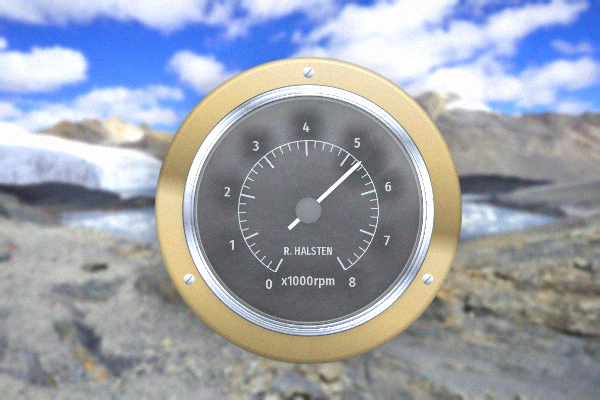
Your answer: 5300,rpm
